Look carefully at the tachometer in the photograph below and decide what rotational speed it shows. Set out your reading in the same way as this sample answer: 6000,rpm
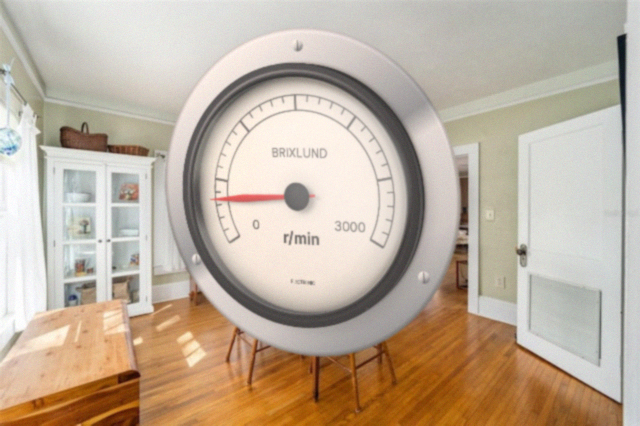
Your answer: 350,rpm
